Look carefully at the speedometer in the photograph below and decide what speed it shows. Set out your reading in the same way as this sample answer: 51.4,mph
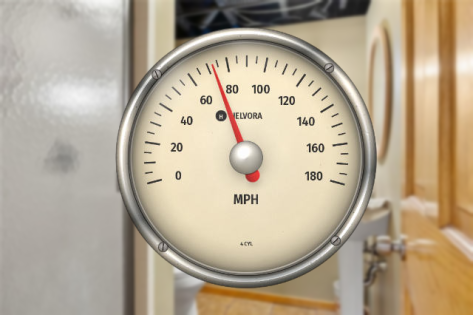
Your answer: 72.5,mph
